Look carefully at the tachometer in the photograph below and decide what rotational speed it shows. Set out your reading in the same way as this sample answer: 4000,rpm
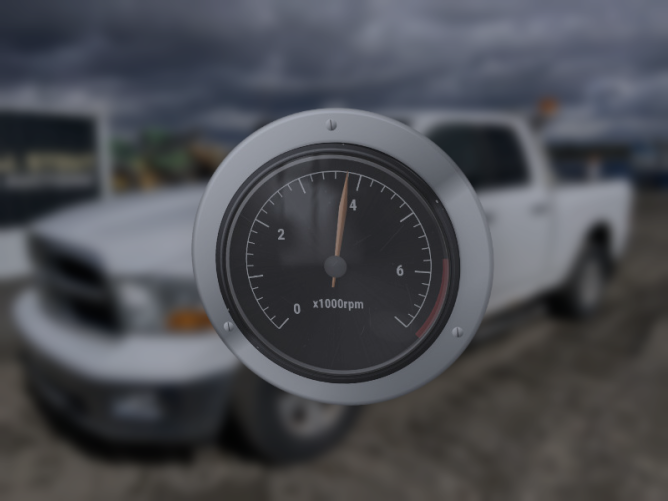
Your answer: 3800,rpm
